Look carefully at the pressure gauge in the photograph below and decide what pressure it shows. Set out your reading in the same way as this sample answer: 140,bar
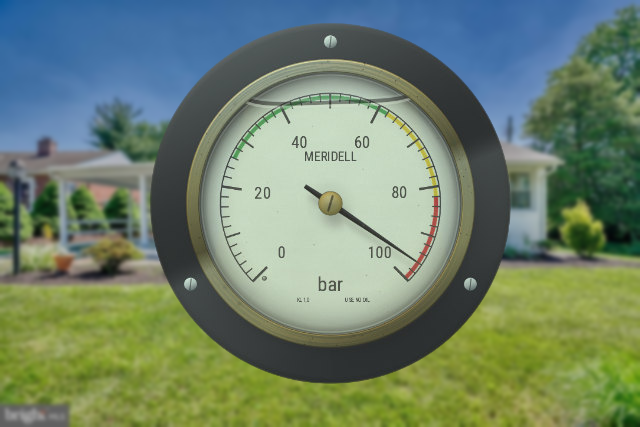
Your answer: 96,bar
